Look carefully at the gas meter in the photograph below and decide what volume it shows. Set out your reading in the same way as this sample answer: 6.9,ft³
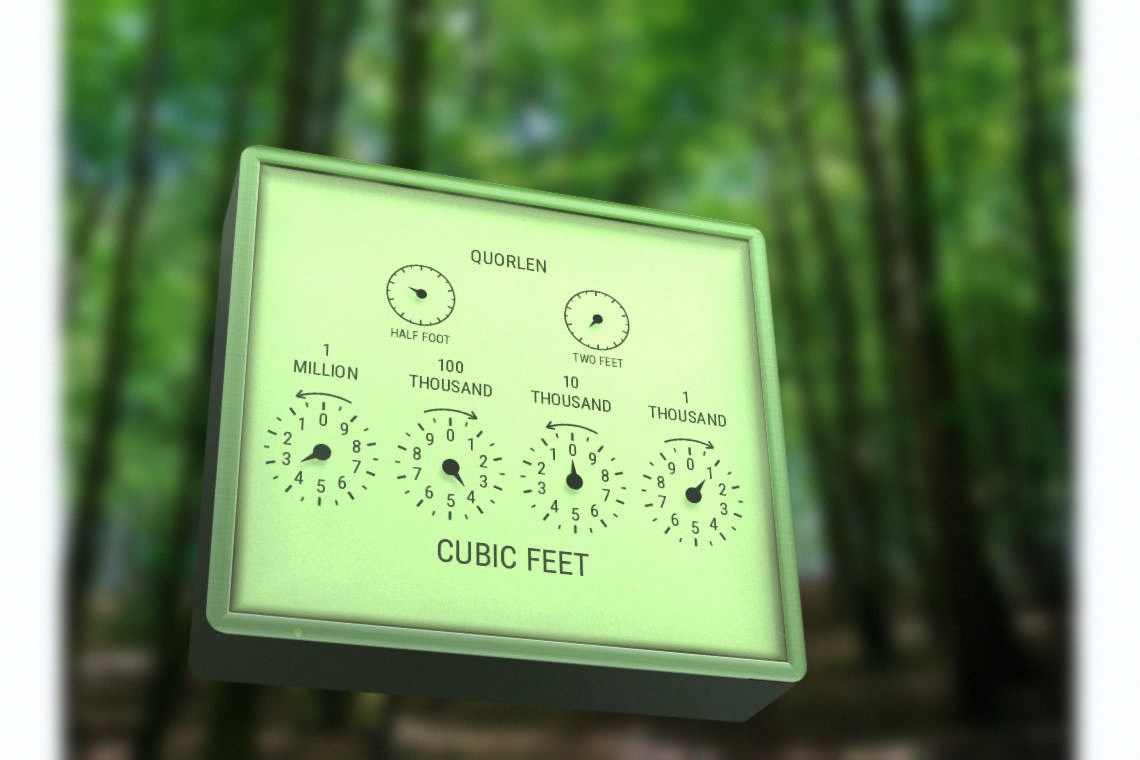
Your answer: 340100,ft³
